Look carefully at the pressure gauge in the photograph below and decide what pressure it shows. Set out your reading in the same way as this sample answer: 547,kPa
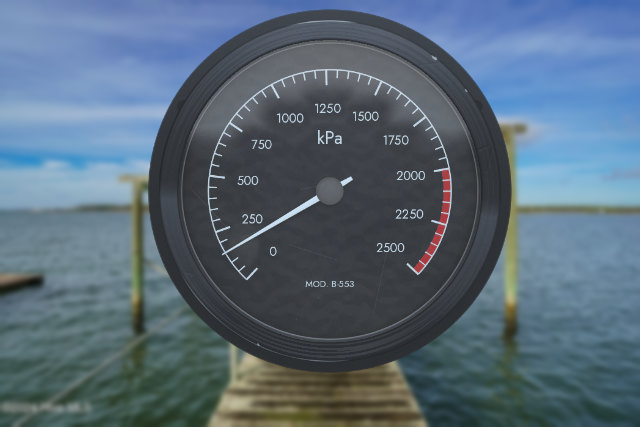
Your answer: 150,kPa
